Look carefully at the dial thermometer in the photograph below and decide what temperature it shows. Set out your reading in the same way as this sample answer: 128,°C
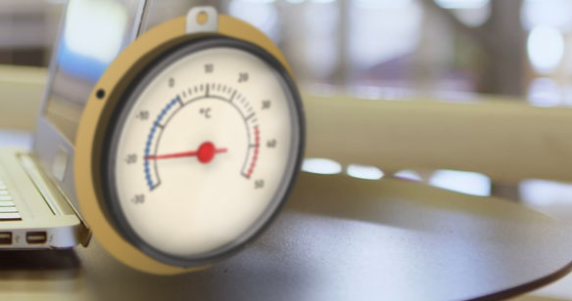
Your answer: -20,°C
